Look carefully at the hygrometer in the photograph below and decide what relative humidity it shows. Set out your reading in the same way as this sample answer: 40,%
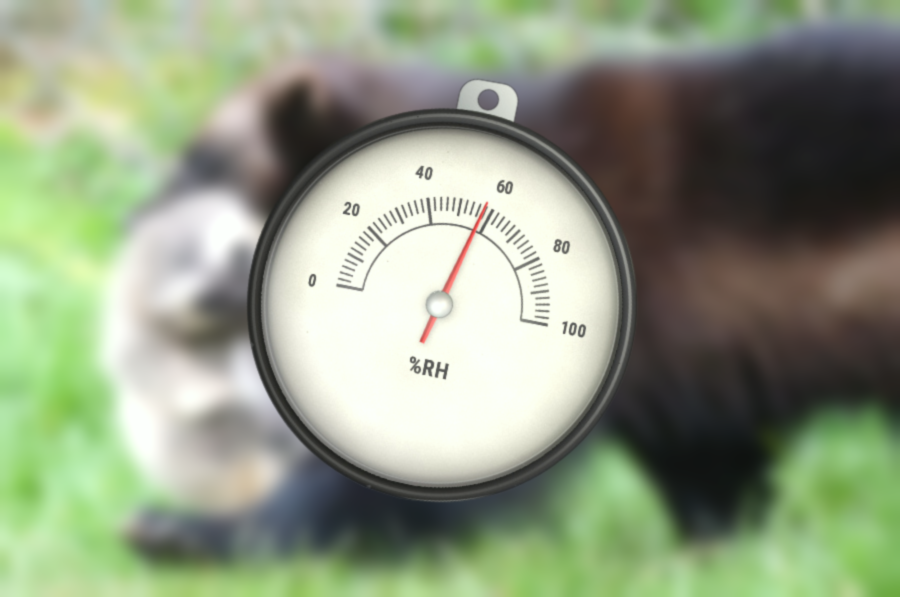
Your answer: 58,%
